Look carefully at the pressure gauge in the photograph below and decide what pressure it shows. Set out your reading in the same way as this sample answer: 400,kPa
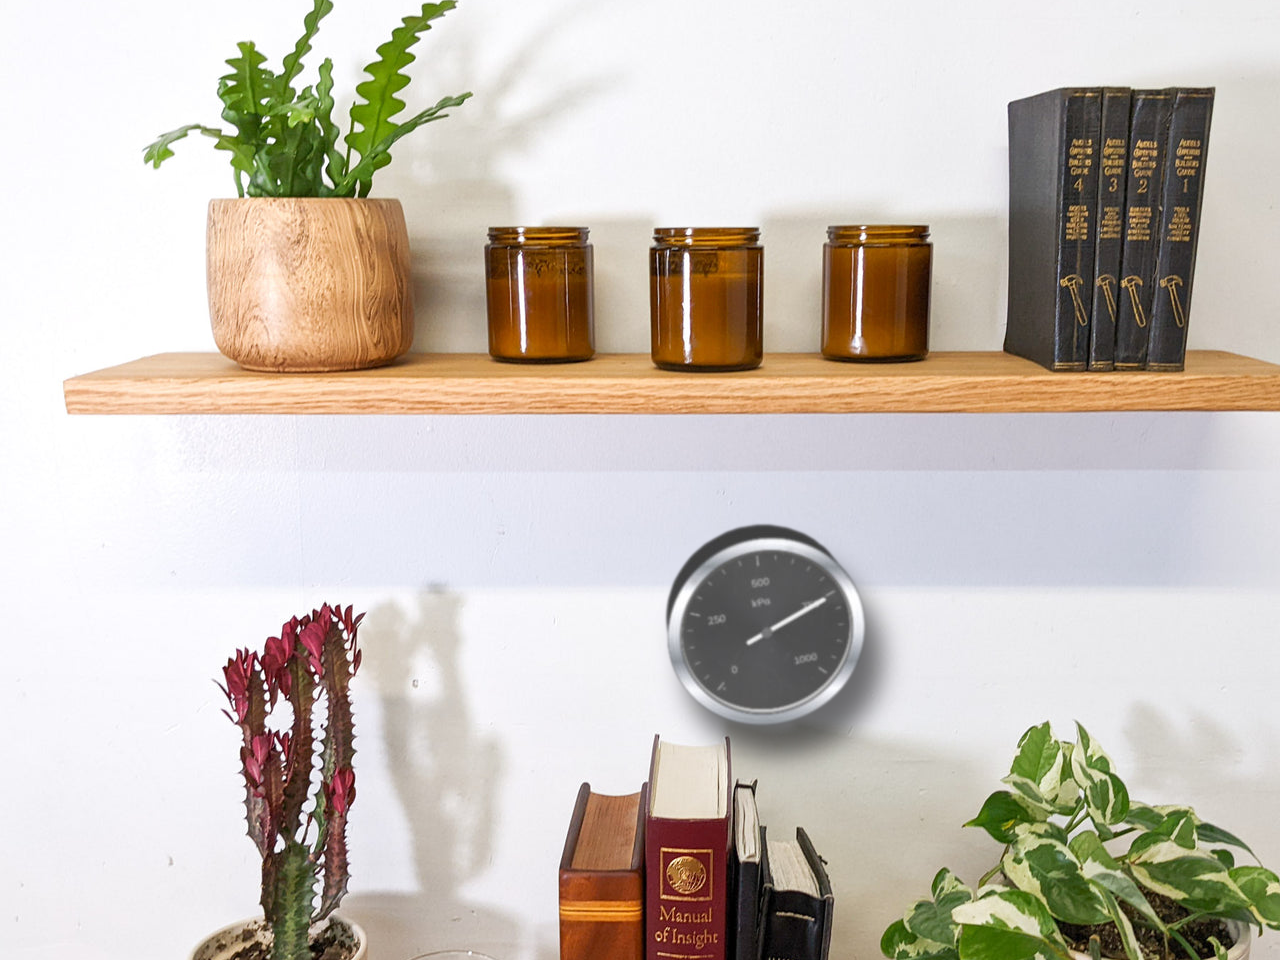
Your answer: 750,kPa
